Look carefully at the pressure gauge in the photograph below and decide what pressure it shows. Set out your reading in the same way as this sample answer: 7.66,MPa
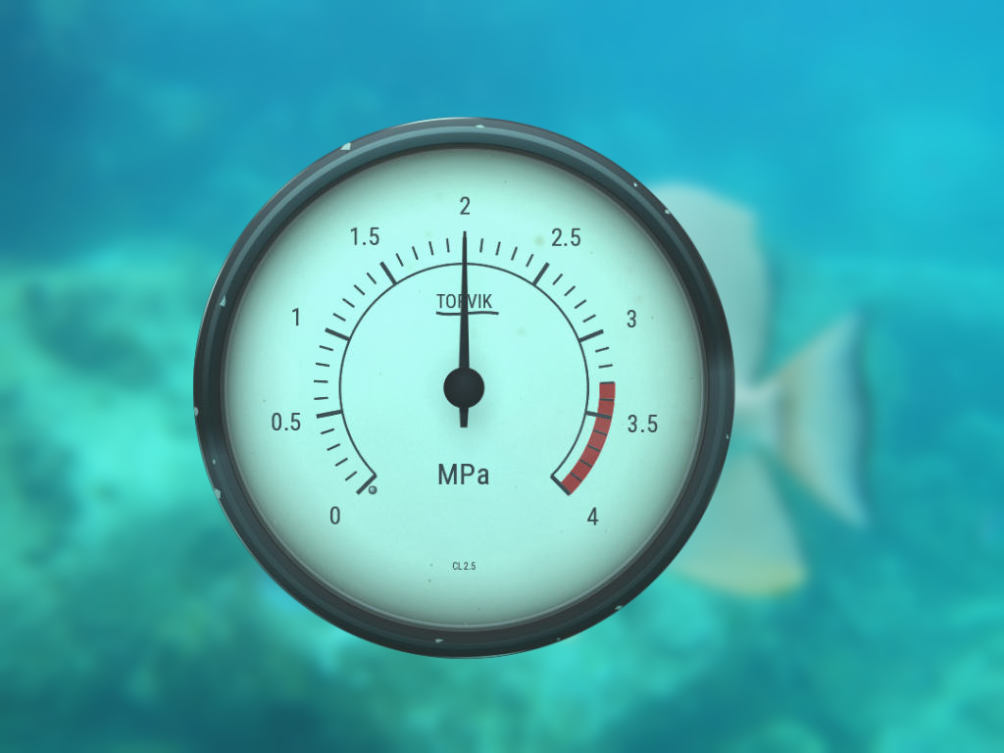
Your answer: 2,MPa
